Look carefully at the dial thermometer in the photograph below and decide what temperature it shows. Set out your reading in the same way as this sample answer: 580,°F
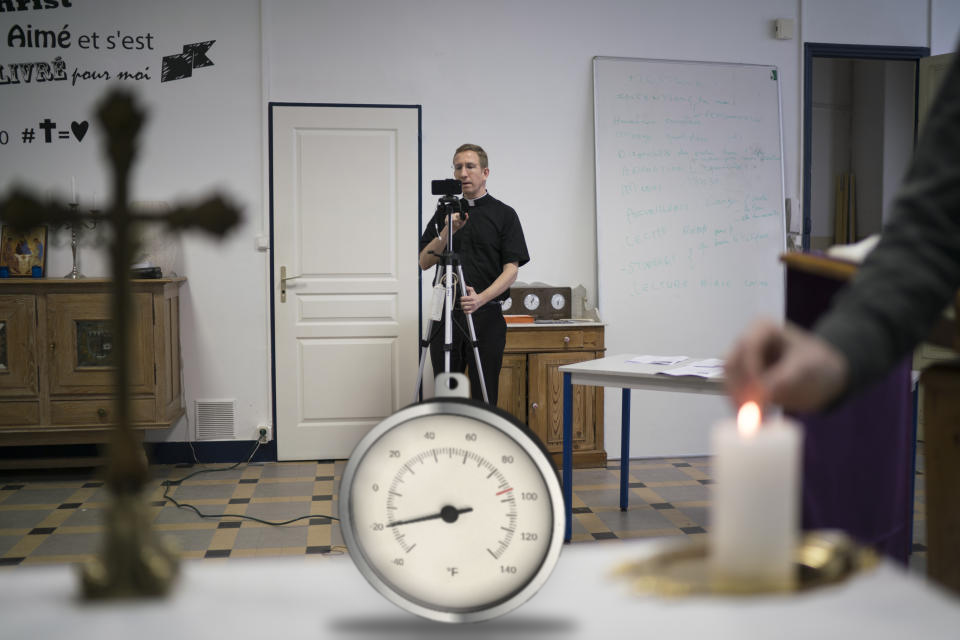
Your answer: -20,°F
